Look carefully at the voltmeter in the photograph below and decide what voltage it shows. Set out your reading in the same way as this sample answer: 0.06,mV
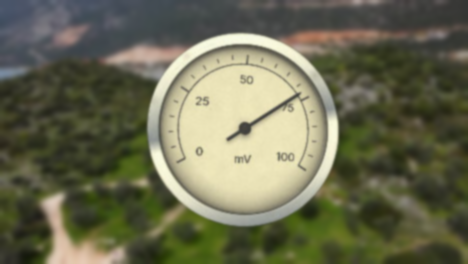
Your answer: 72.5,mV
